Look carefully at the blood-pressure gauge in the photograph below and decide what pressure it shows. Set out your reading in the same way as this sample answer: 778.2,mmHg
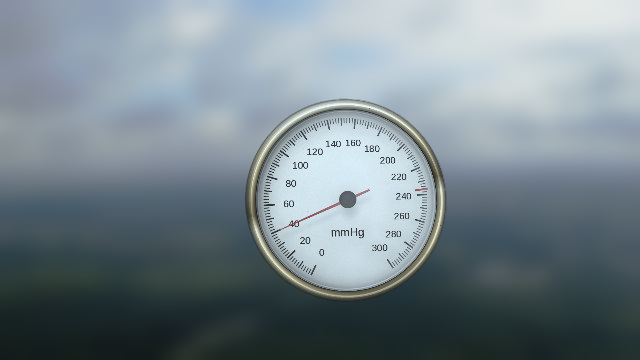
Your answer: 40,mmHg
